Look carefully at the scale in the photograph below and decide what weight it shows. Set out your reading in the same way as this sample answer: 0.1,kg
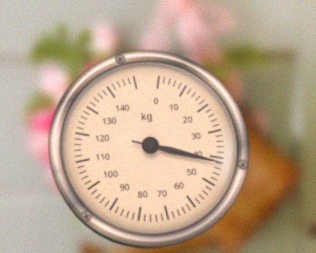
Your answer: 42,kg
